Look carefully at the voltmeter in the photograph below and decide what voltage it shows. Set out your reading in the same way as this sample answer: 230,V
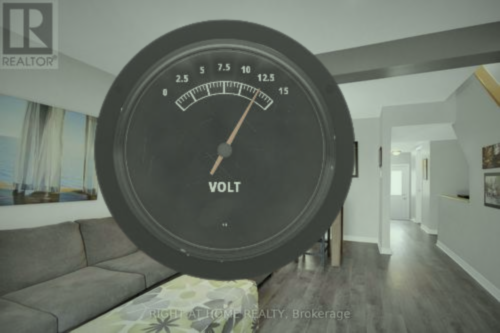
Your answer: 12.5,V
